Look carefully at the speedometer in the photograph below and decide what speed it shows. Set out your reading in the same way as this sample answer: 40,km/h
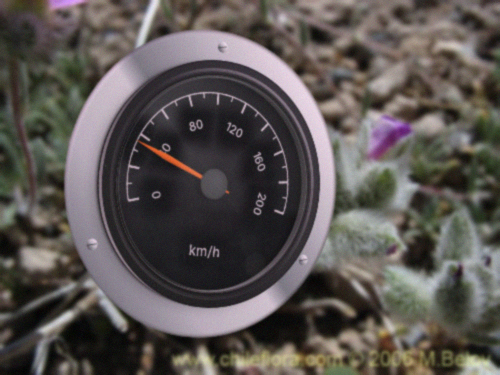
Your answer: 35,km/h
